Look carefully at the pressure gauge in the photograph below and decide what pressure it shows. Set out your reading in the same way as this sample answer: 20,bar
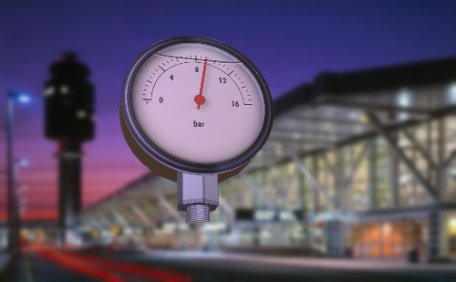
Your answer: 9,bar
